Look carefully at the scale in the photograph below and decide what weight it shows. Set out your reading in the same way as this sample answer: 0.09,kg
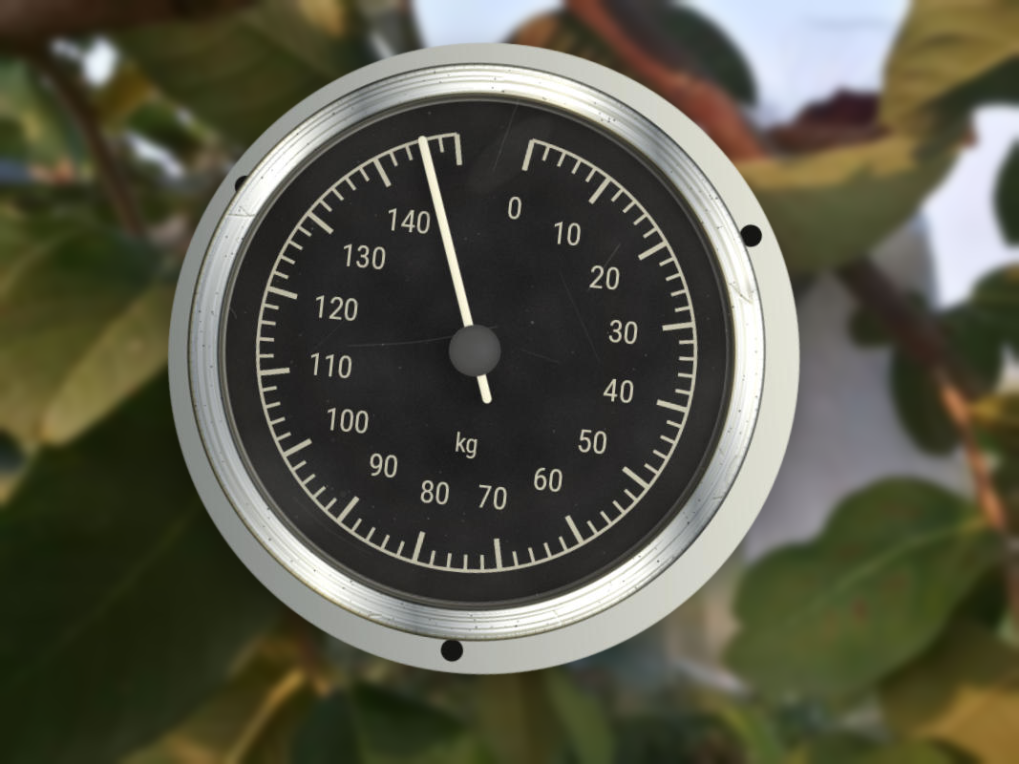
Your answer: 146,kg
